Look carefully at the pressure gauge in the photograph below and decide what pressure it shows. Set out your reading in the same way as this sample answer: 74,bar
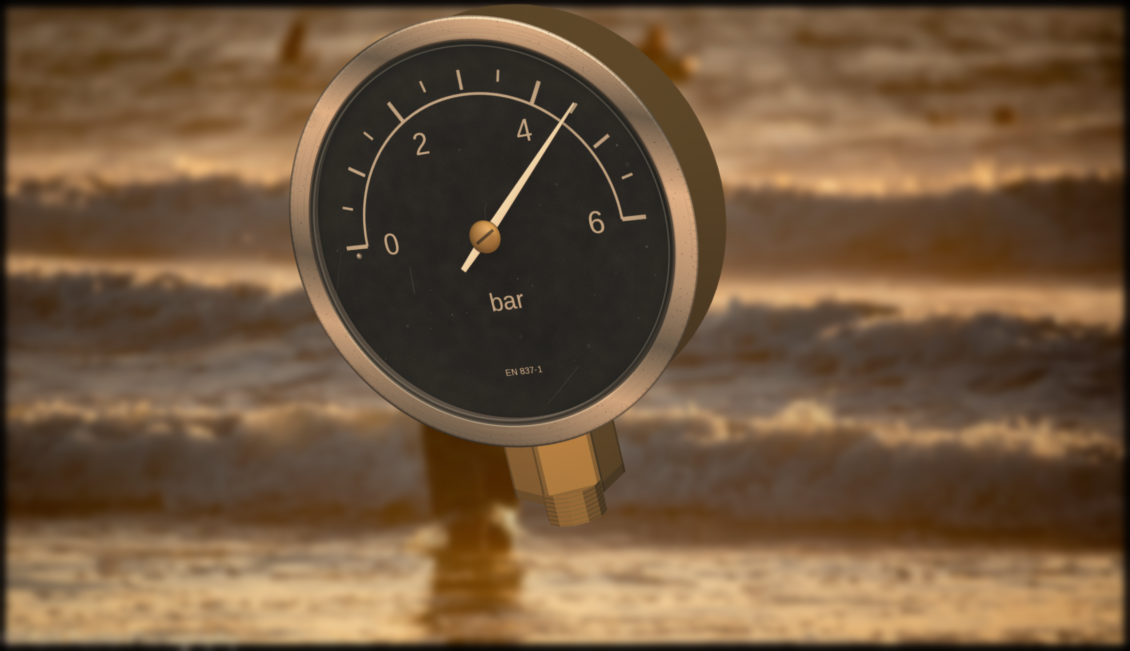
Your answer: 4.5,bar
